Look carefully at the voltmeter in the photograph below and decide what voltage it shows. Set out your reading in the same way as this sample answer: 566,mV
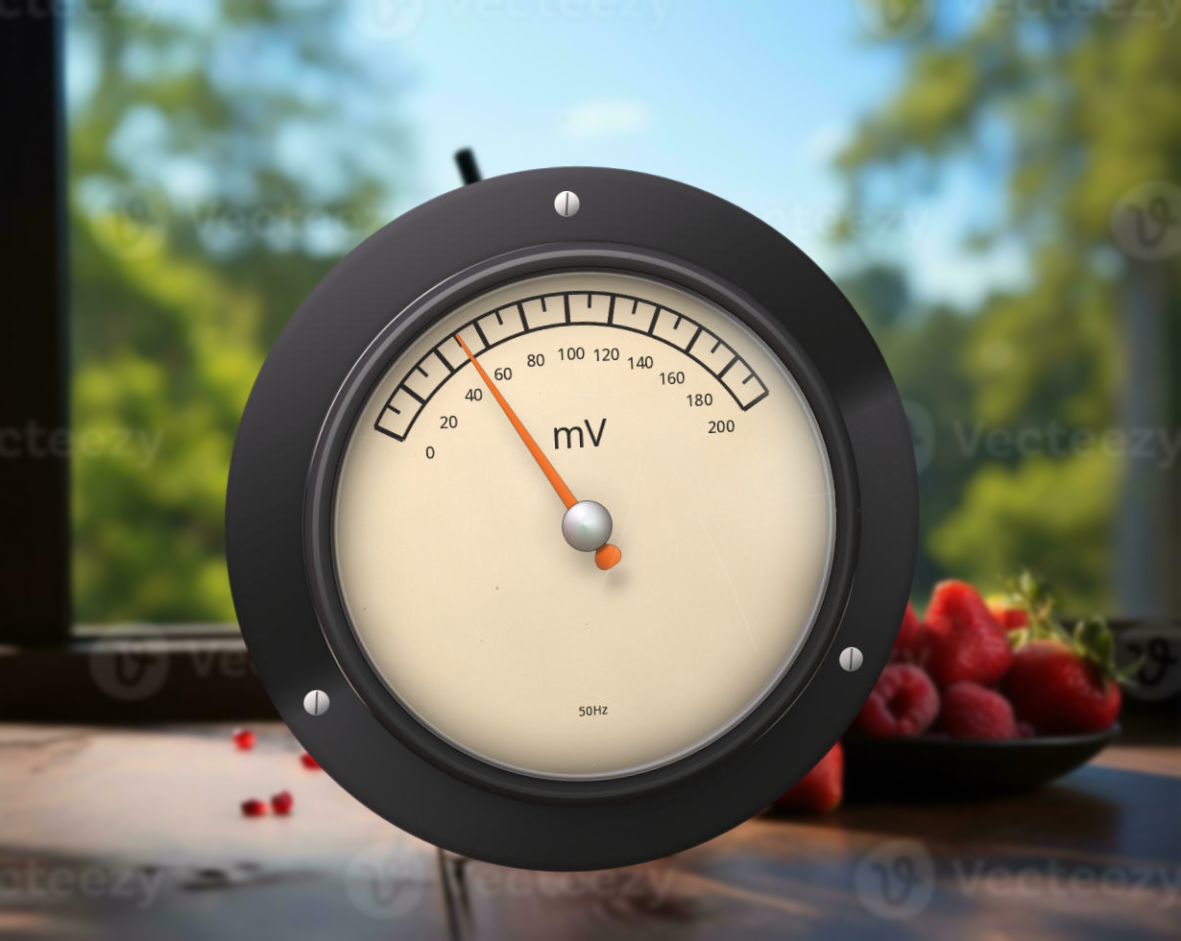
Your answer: 50,mV
